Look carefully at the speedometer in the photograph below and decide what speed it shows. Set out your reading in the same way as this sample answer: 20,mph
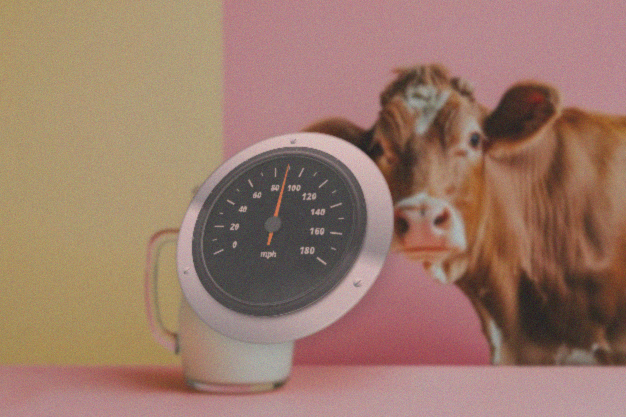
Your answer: 90,mph
